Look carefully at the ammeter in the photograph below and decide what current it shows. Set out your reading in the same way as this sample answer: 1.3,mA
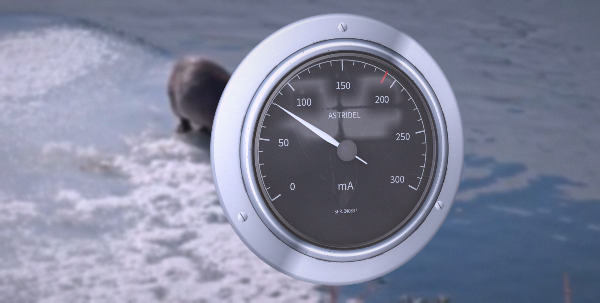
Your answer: 80,mA
